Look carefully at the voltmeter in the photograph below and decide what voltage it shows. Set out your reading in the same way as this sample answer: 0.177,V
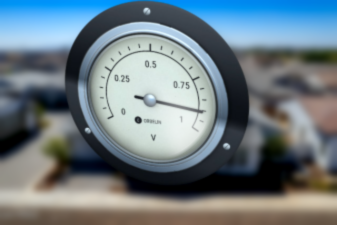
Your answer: 0.9,V
